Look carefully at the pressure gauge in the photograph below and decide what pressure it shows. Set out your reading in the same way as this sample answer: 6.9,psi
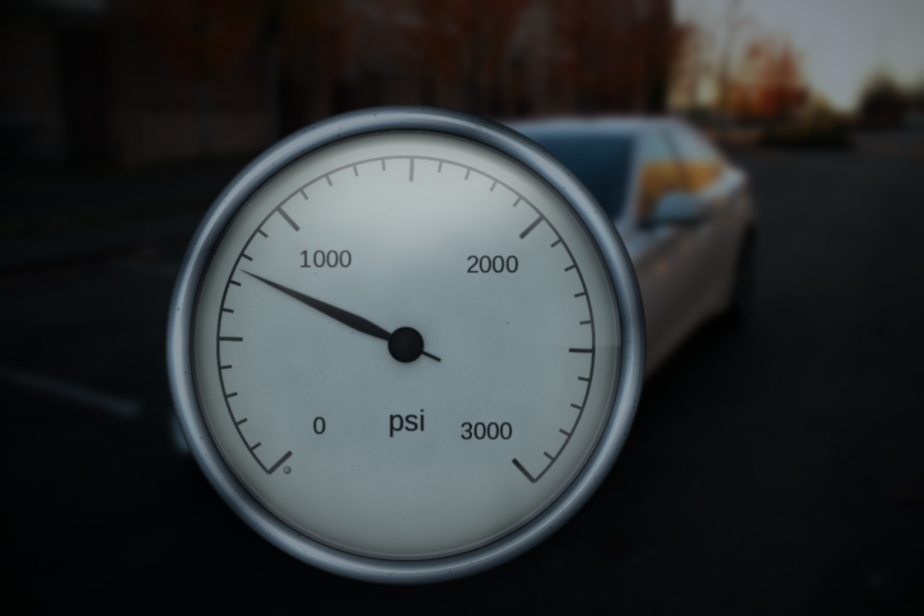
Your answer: 750,psi
